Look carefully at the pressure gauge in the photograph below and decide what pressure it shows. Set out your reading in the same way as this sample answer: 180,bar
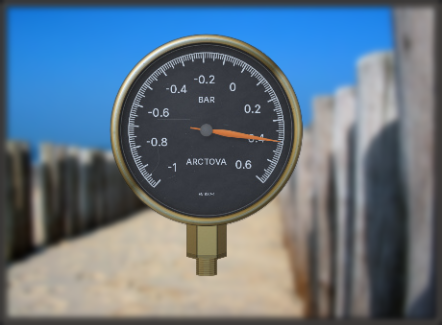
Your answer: 0.4,bar
